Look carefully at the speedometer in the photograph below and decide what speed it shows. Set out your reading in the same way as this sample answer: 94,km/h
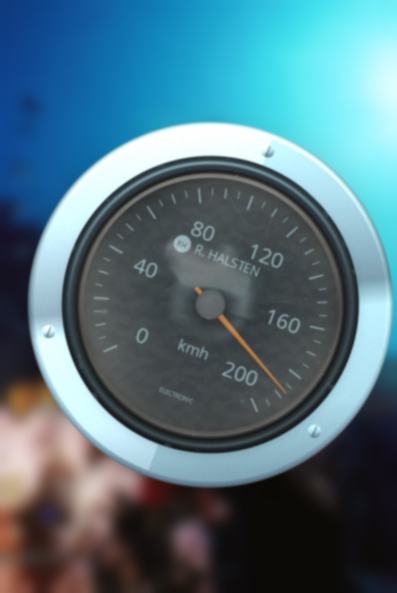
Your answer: 187.5,km/h
